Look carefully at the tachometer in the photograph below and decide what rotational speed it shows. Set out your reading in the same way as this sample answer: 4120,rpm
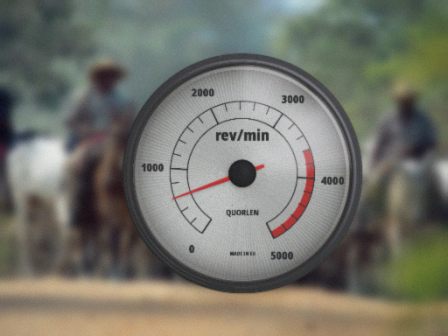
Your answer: 600,rpm
